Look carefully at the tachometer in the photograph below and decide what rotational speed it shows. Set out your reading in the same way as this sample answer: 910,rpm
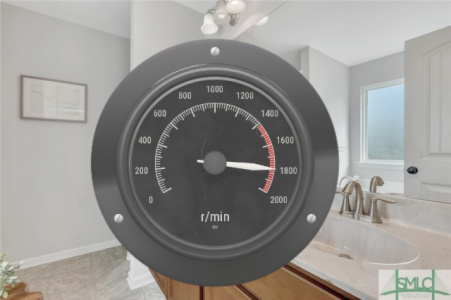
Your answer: 1800,rpm
